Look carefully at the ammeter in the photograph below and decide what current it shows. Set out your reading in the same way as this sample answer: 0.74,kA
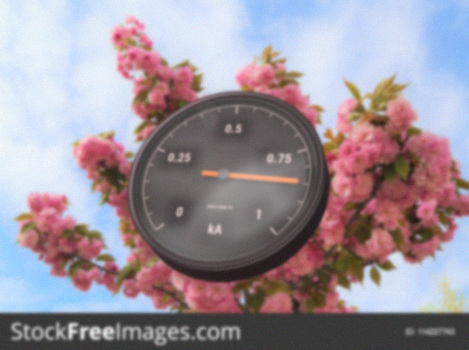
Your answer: 0.85,kA
